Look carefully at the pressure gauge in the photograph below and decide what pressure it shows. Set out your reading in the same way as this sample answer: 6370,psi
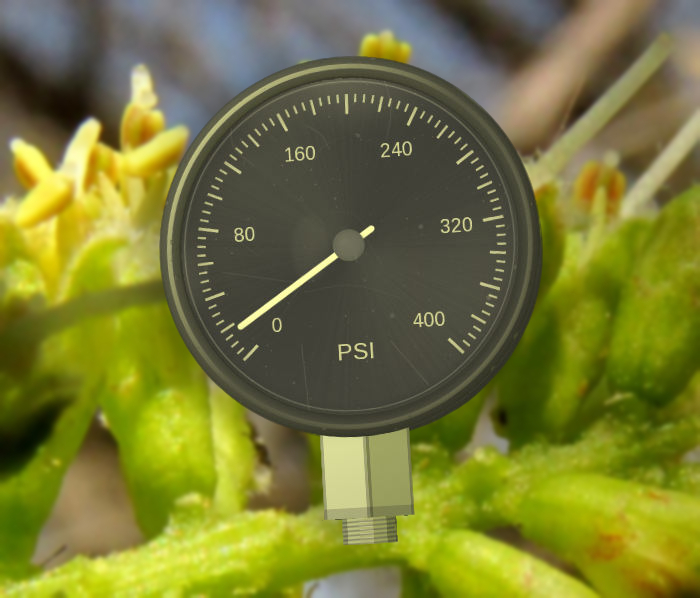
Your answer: 15,psi
